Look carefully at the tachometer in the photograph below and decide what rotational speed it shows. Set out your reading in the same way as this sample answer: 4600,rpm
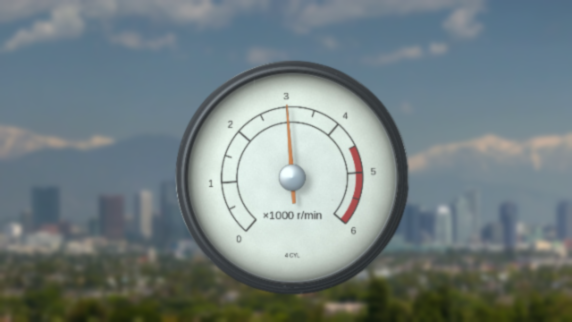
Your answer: 3000,rpm
